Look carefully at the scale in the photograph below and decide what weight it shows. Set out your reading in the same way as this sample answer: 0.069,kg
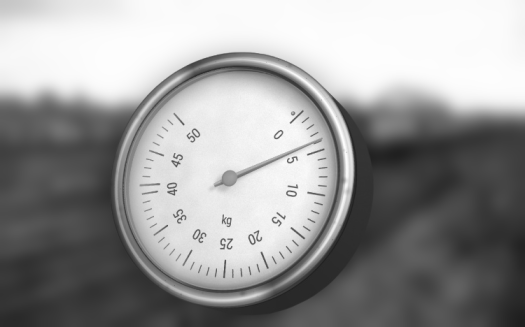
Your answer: 4,kg
